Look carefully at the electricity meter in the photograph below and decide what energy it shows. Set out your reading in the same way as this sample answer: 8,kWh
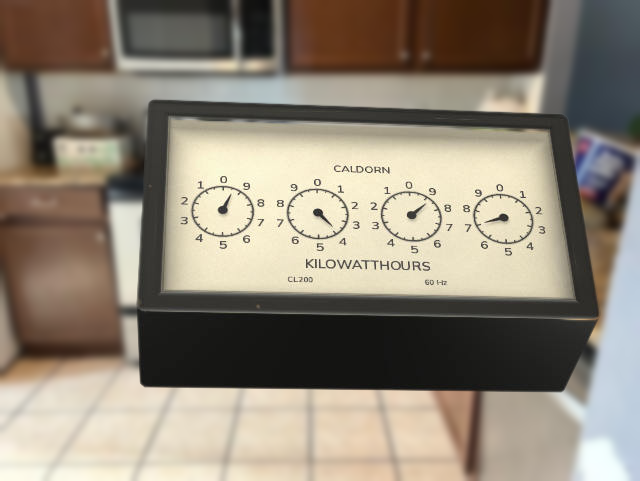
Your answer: 9387,kWh
